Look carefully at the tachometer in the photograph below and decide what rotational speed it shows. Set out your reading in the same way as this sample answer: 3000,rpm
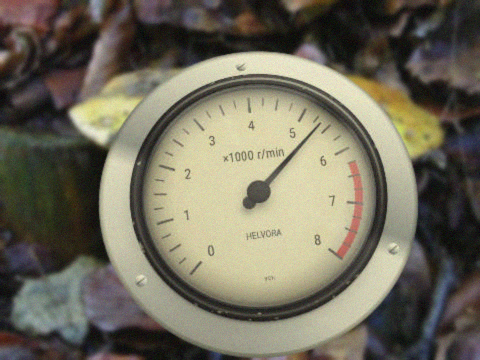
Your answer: 5375,rpm
